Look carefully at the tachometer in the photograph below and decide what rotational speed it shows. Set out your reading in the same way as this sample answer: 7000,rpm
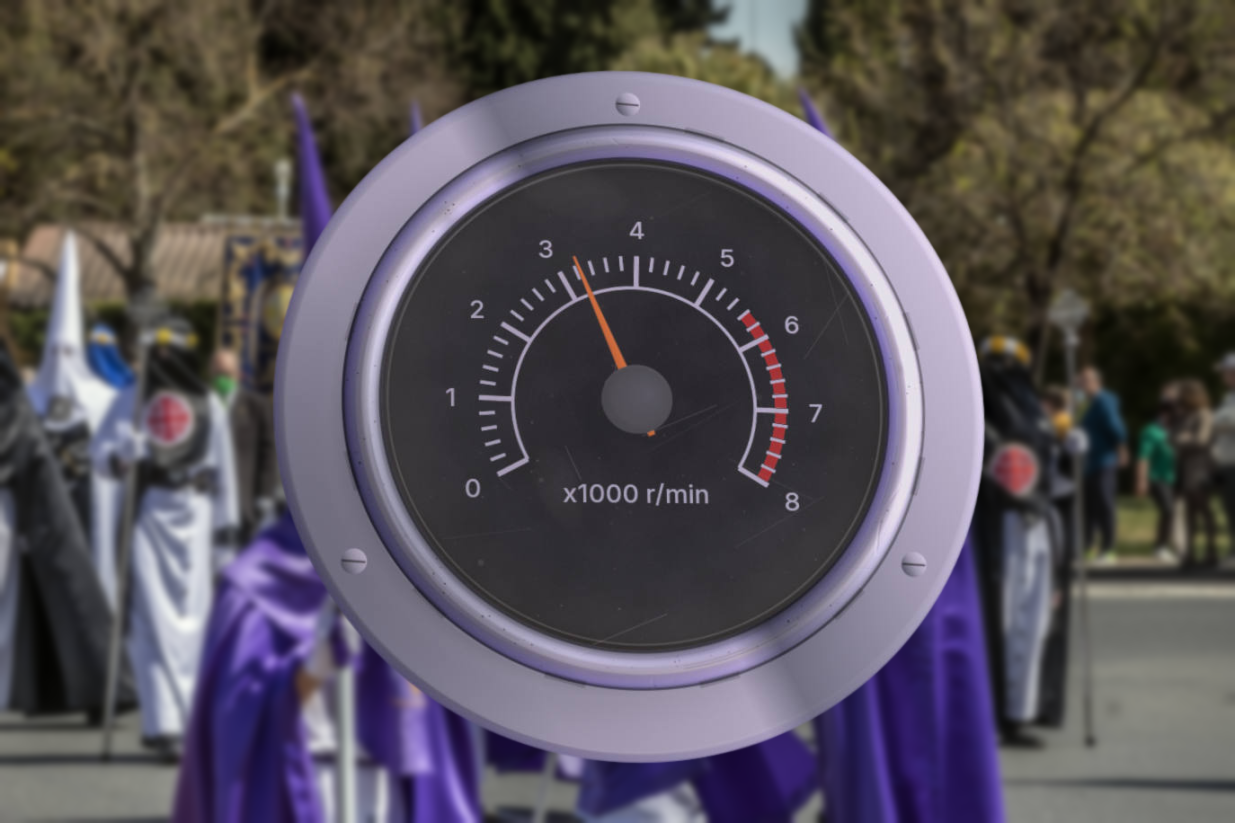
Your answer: 3200,rpm
